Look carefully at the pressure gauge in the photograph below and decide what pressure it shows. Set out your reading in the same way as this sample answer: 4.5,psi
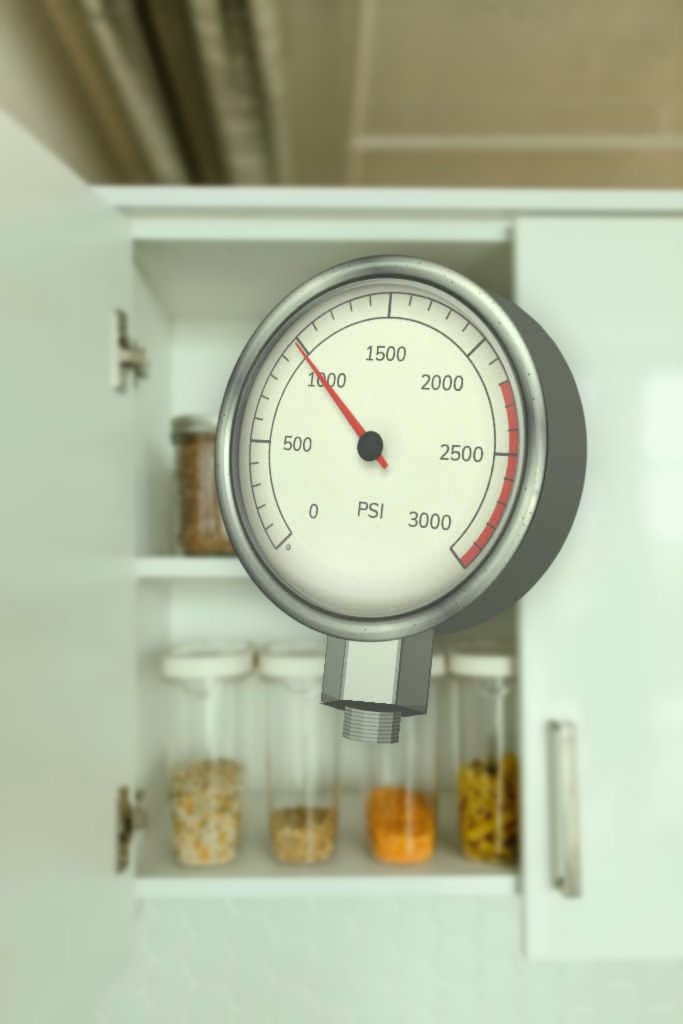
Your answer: 1000,psi
